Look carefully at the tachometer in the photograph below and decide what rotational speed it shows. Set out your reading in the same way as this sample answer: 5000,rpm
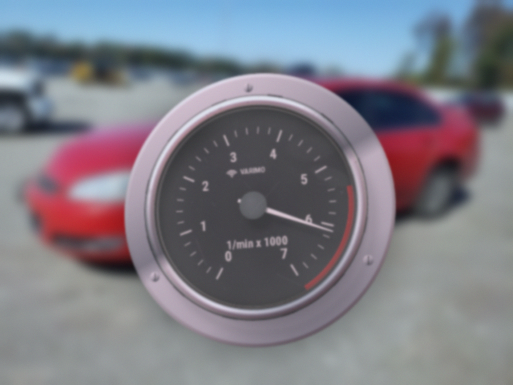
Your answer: 6100,rpm
